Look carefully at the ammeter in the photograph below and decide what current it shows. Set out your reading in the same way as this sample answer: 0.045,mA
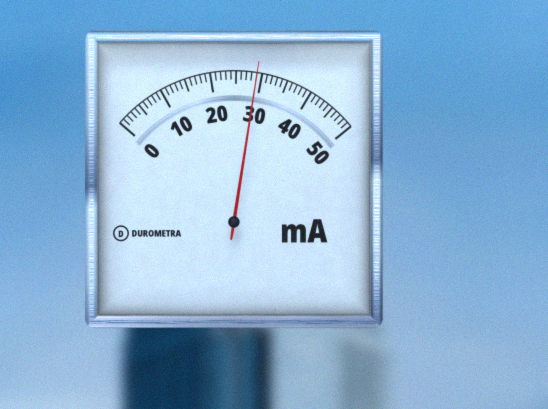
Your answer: 29,mA
